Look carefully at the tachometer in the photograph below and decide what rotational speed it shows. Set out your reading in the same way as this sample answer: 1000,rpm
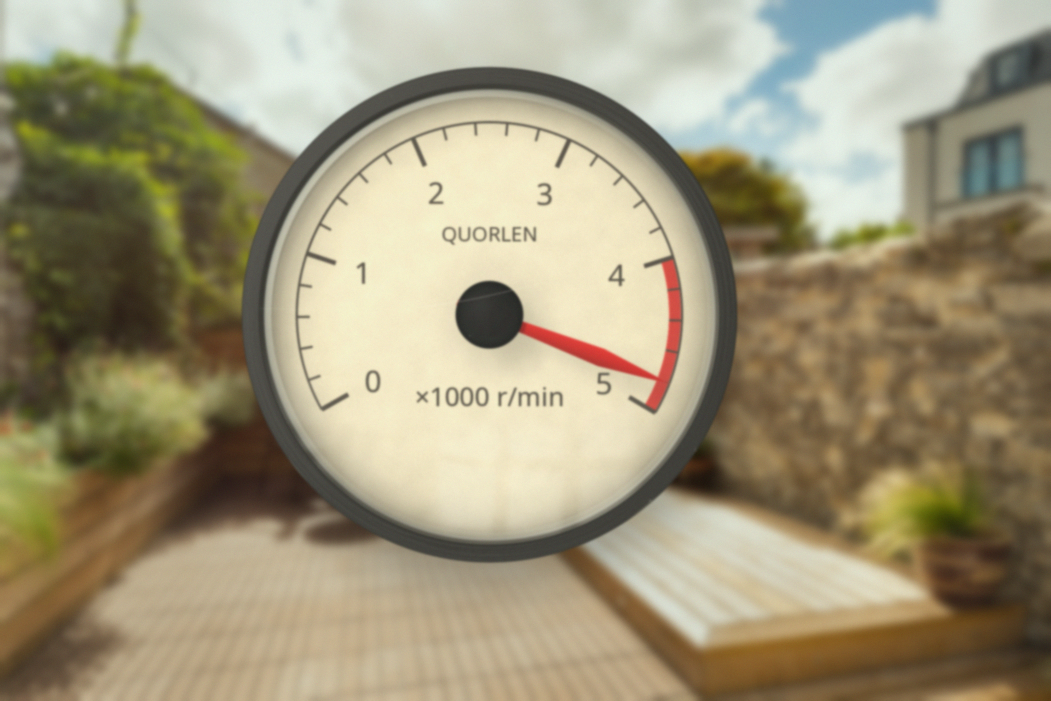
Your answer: 4800,rpm
